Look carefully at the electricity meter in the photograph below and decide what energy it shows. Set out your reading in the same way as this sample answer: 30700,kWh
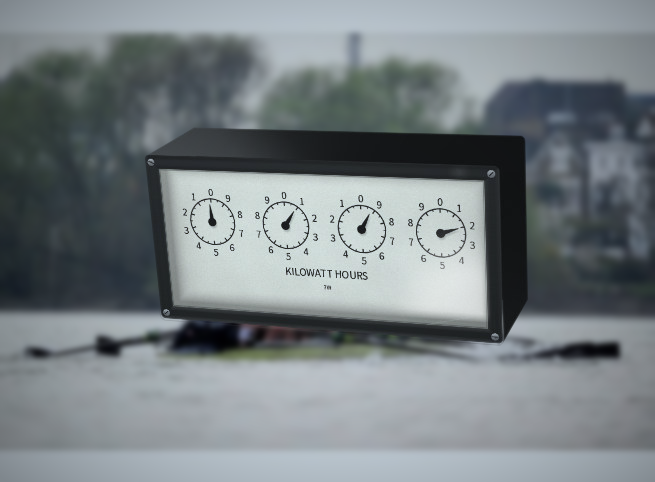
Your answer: 92,kWh
